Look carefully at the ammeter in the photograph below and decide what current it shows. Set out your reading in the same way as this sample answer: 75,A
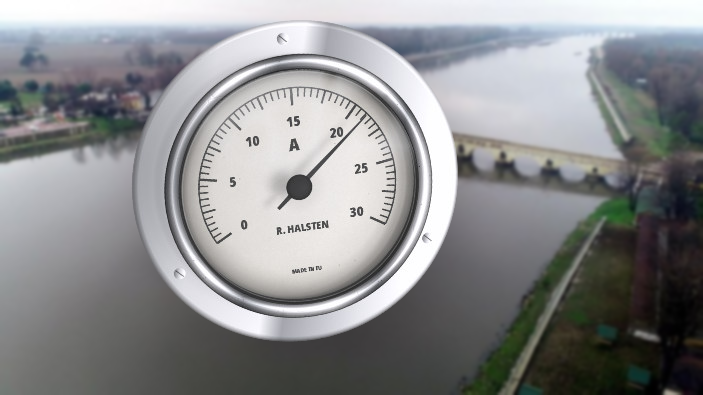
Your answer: 21,A
